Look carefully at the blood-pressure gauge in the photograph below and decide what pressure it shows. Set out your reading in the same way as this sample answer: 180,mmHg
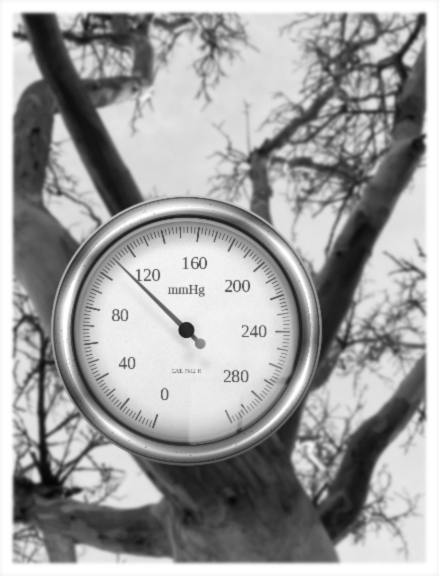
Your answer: 110,mmHg
